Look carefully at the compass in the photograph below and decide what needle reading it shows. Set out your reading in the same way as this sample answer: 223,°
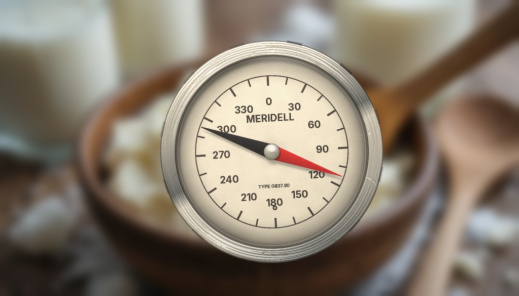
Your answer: 112.5,°
